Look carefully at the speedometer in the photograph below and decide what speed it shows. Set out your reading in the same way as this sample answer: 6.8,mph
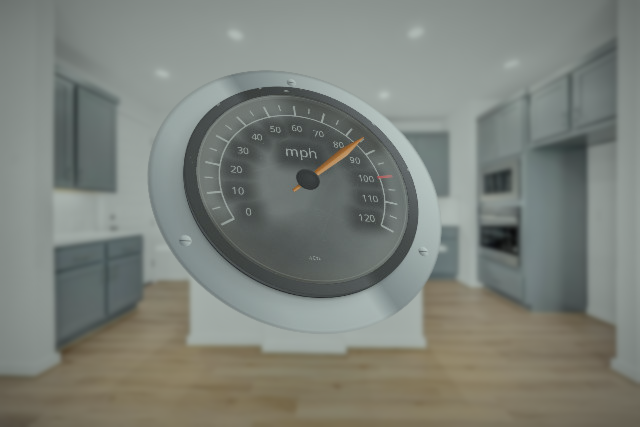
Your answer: 85,mph
